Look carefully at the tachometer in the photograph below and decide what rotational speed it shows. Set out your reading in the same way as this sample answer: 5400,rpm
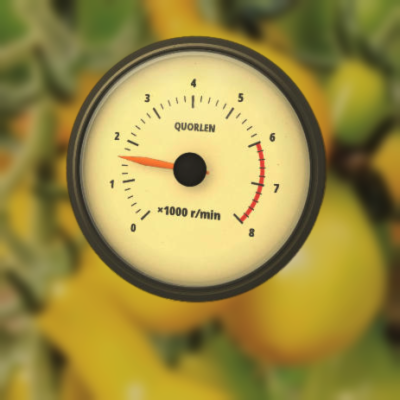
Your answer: 1600,rpm
